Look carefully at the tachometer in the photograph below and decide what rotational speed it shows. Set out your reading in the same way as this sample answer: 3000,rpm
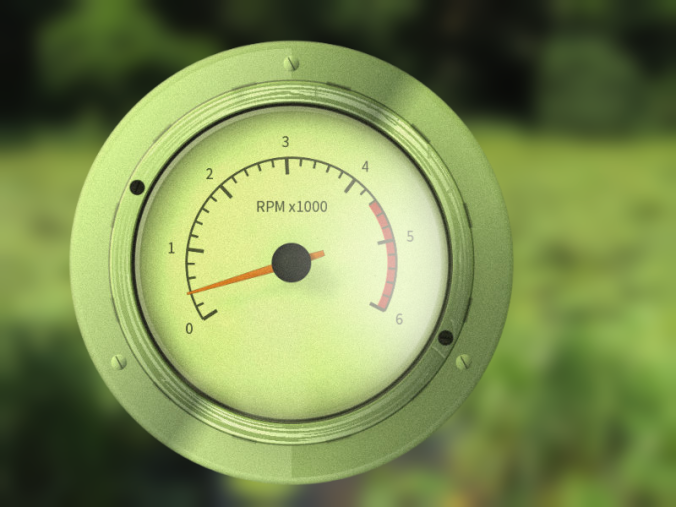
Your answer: 400,rpm
